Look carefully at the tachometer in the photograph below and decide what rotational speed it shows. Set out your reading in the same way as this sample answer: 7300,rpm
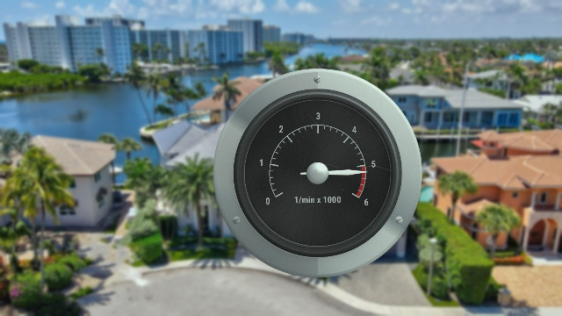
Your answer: 5200,rpm
